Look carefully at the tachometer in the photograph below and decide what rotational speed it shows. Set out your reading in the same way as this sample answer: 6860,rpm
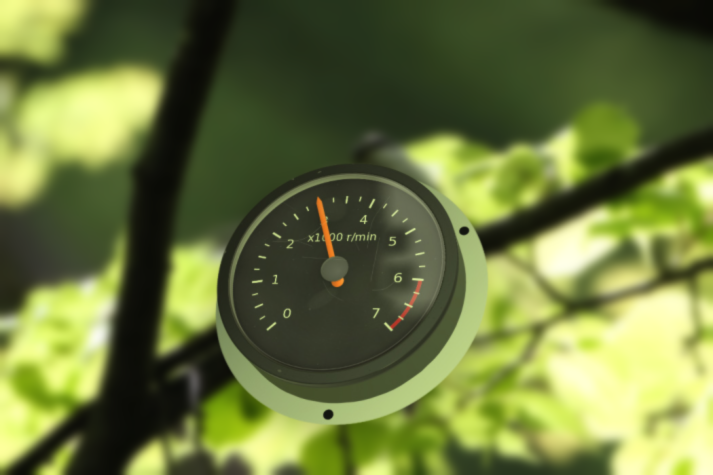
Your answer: 3000,rpm
